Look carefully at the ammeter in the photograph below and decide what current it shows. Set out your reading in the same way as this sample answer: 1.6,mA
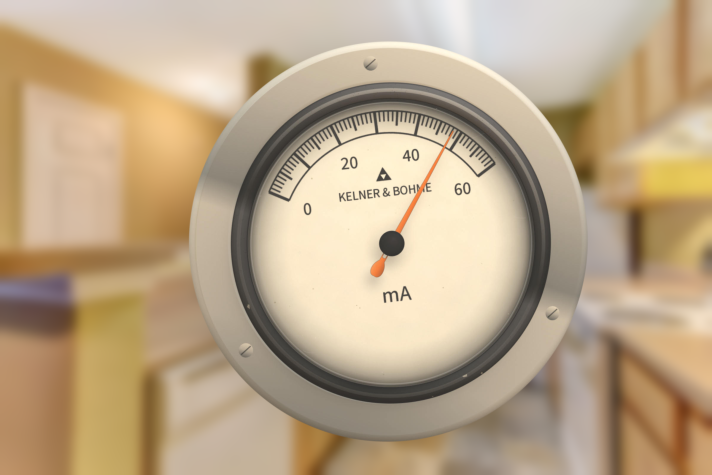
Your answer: 48,mA
